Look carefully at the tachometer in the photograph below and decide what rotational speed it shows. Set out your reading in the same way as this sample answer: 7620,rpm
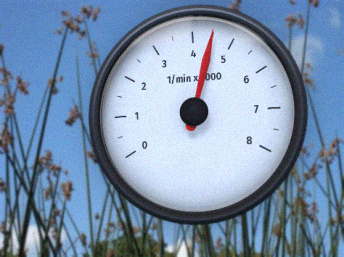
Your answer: 4500,rpm
